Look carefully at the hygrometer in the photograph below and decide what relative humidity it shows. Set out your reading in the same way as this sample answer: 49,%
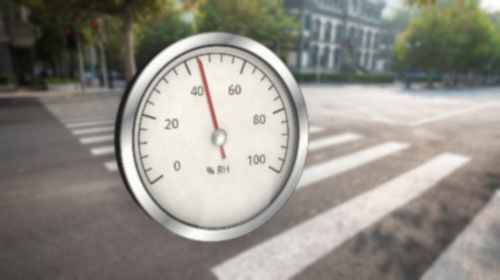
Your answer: 44,%
